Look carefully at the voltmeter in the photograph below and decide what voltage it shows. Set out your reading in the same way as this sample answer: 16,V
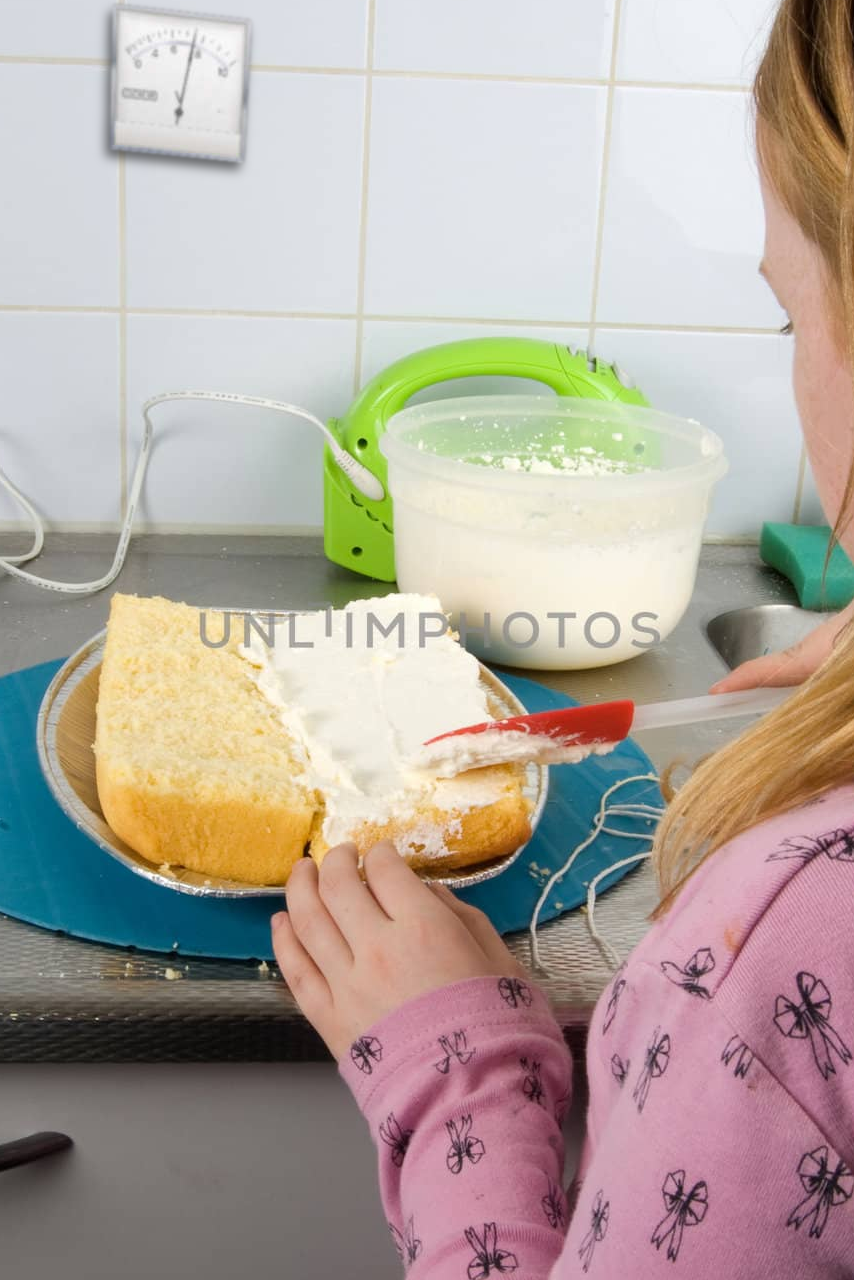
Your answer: 7.5,V
